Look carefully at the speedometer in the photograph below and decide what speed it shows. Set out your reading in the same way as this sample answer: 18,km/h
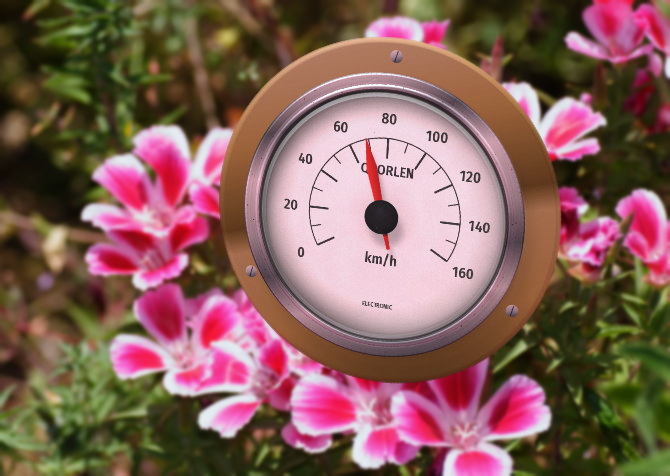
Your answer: 70,km/h
